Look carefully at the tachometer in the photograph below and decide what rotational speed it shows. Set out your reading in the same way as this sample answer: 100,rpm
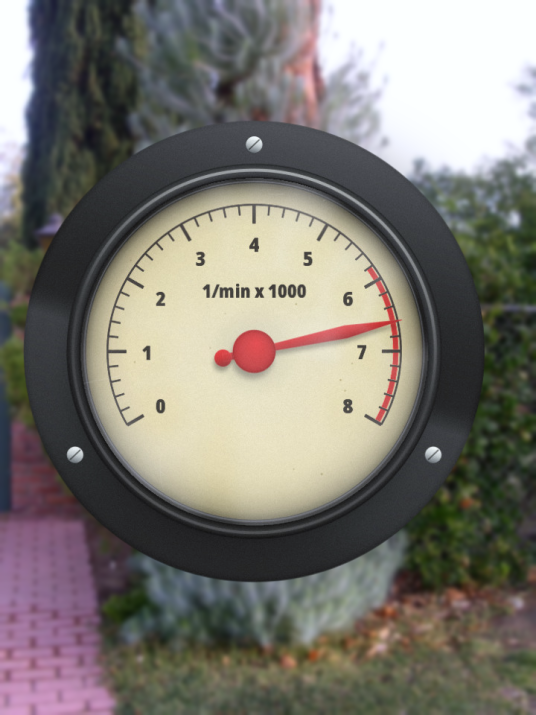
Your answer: 6600,rpm
